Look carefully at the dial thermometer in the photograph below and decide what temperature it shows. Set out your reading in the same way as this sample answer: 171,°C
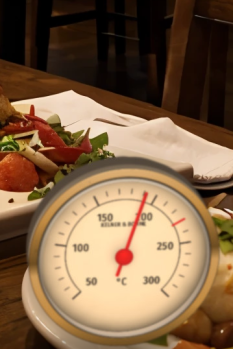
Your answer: 190,°C
